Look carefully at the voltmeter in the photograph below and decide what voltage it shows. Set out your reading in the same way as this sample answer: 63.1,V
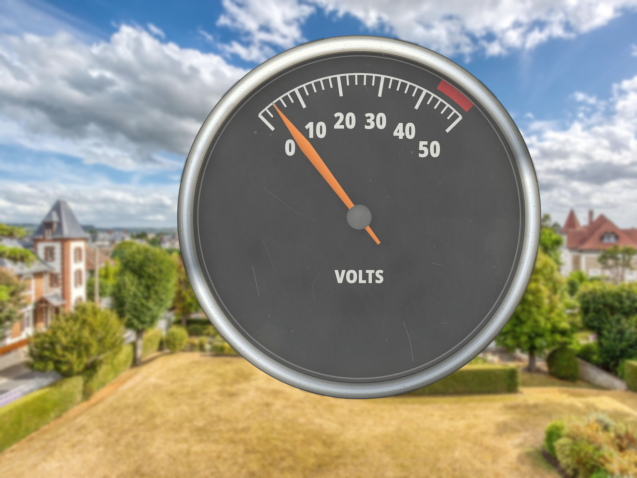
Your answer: 4,V
